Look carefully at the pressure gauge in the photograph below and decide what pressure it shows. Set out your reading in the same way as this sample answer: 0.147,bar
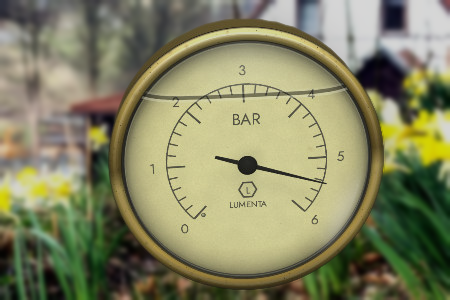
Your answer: 5.4,bar
